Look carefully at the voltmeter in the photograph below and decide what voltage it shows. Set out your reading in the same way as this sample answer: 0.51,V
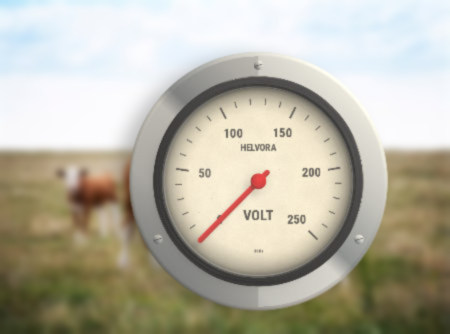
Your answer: 0,V
